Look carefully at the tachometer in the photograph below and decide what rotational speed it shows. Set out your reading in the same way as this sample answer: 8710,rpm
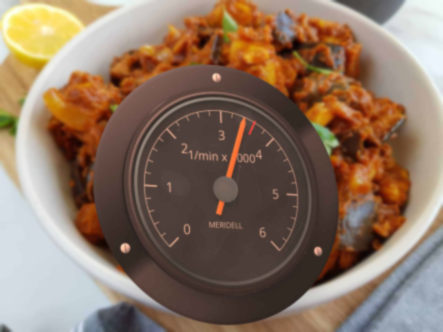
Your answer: 3400,rpm
